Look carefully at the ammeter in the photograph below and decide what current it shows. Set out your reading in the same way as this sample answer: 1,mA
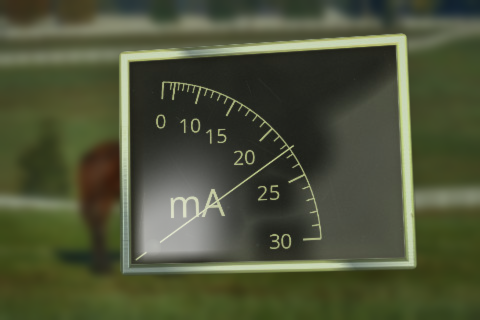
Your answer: 22.5,mA
